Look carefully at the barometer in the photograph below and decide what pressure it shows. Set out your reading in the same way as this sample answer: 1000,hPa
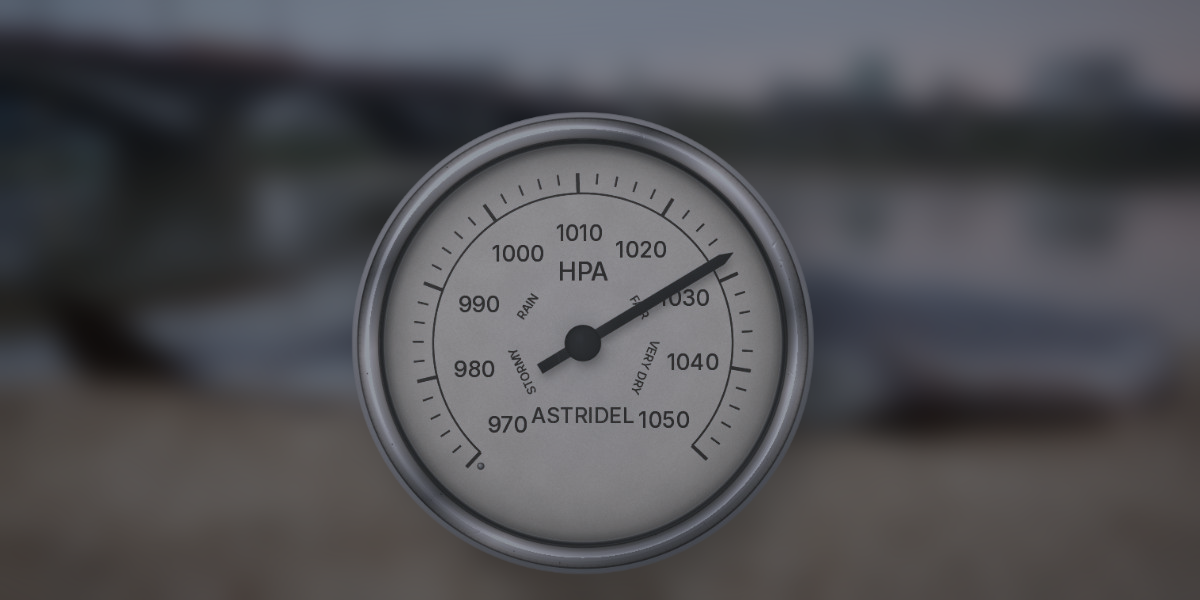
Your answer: 1028,hPa
